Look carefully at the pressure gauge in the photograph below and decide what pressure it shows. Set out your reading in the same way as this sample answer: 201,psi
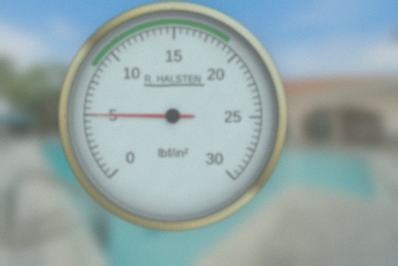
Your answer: 5,psi
